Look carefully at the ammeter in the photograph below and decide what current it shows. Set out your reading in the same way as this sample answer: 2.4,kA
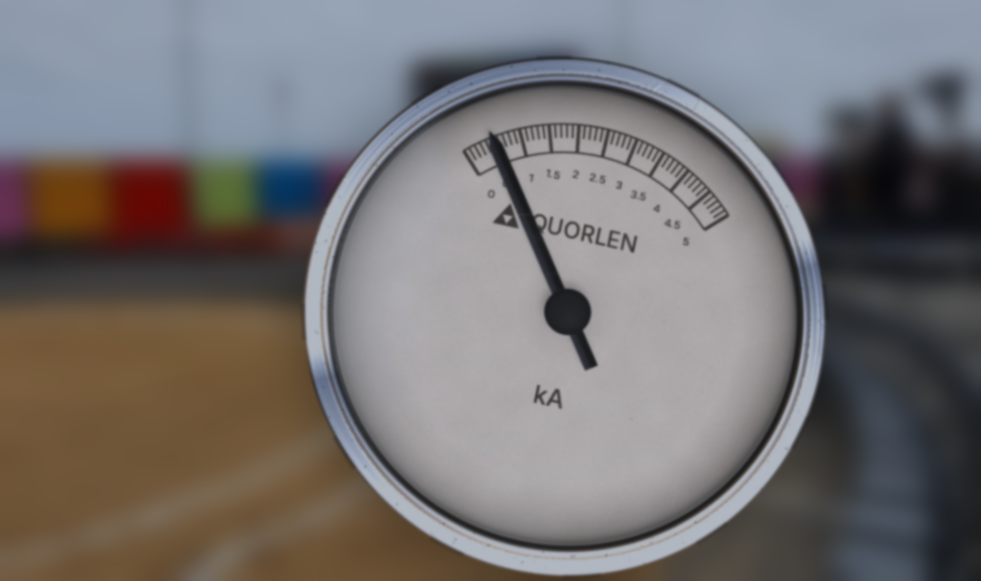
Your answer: 0.5,kA
